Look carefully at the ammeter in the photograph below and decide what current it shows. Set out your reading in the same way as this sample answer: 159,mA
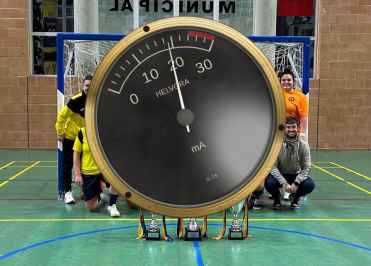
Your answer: 19,mA
